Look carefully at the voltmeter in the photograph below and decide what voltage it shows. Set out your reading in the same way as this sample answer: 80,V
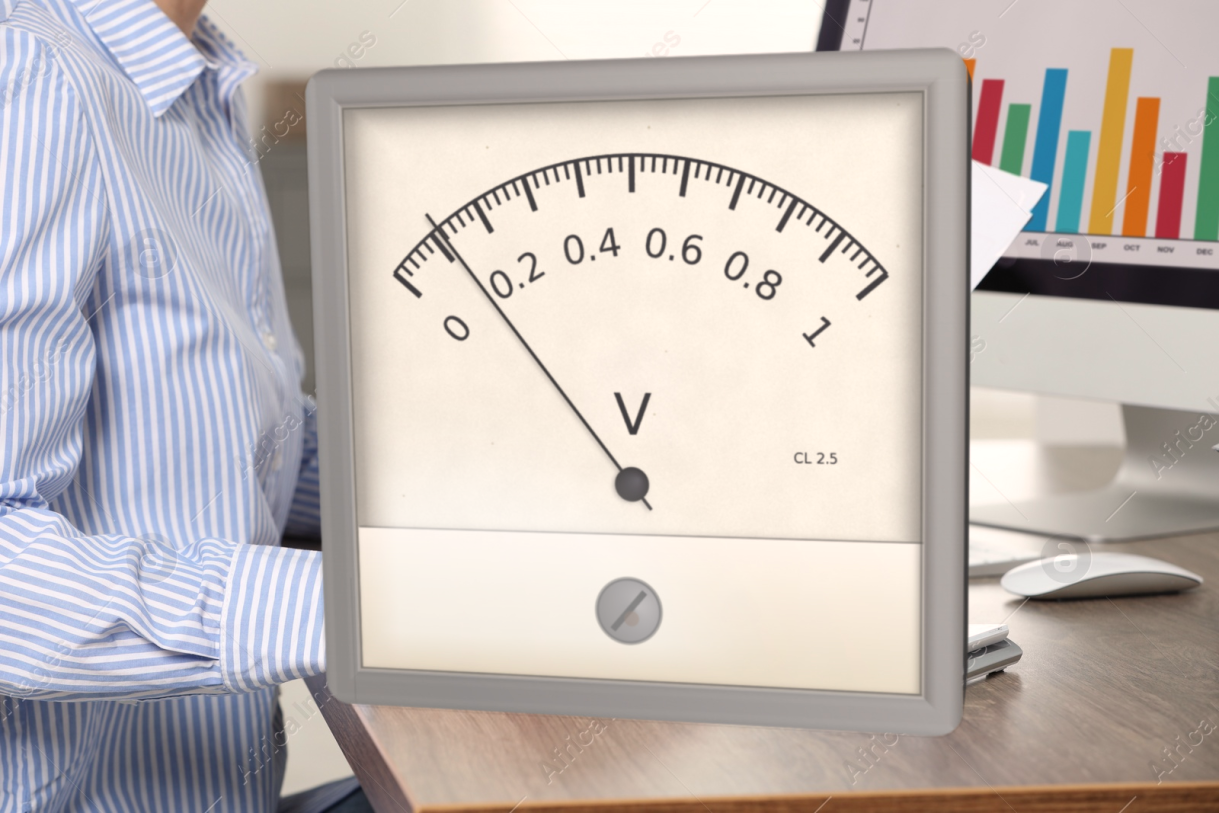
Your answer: 0.12,V
